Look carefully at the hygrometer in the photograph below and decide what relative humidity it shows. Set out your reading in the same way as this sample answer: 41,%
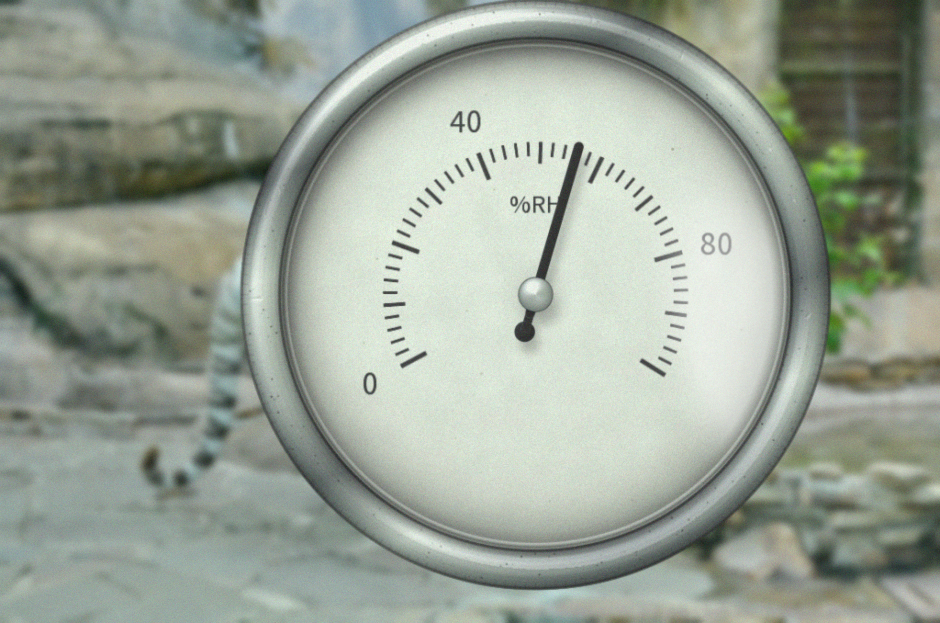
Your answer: 56,%
